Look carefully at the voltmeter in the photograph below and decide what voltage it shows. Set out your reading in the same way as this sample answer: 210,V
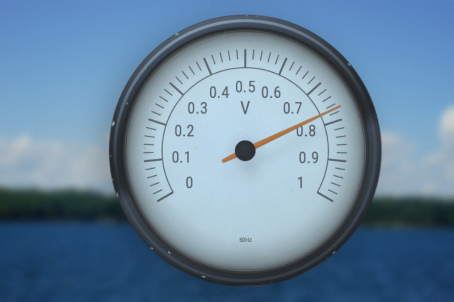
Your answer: 0.77,V
